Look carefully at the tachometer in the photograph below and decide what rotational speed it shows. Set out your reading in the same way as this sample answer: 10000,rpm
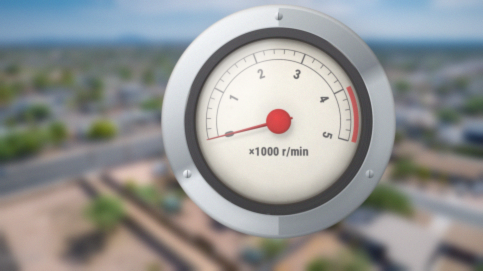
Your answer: 0,rpm
